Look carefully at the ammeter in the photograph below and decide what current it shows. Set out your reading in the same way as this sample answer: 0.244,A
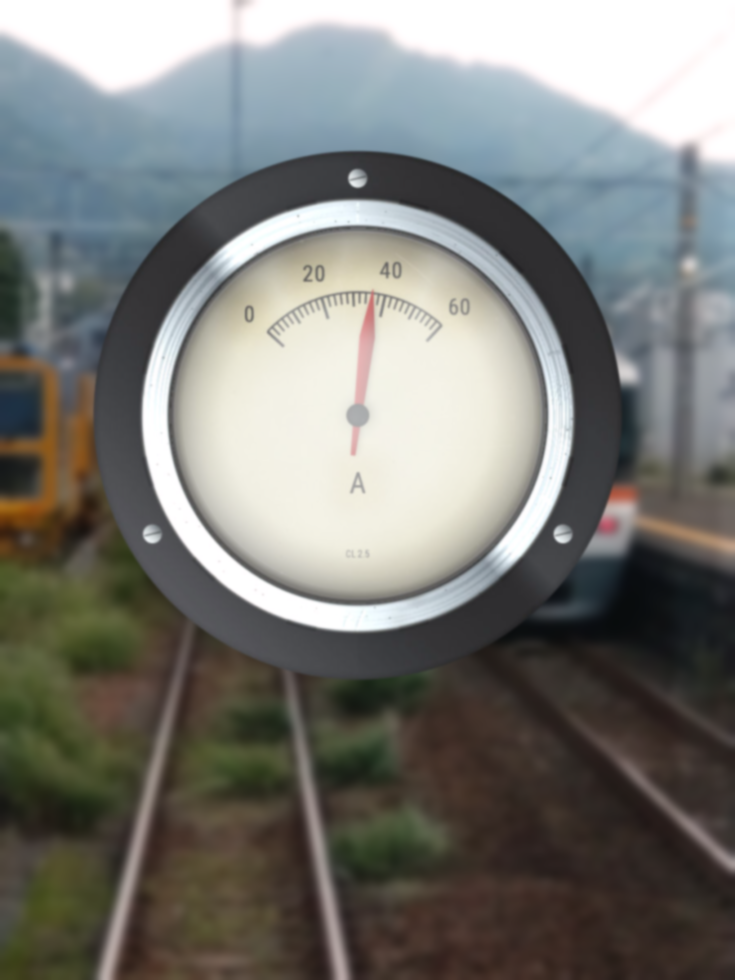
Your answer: 36,A
